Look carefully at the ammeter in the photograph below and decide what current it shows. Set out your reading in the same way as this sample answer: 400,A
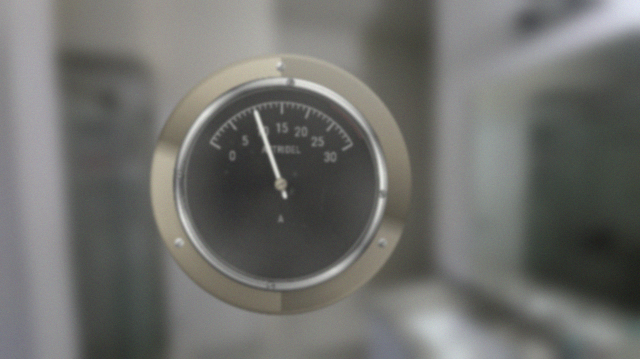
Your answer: 10,A
